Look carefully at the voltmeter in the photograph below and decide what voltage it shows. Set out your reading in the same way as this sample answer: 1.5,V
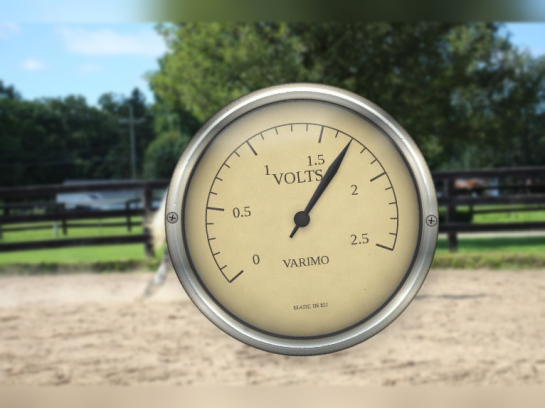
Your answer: 1.7,V
